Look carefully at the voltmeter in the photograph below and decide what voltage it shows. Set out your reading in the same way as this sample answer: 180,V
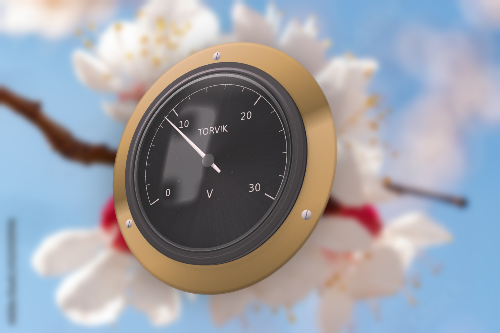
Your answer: 9,V
